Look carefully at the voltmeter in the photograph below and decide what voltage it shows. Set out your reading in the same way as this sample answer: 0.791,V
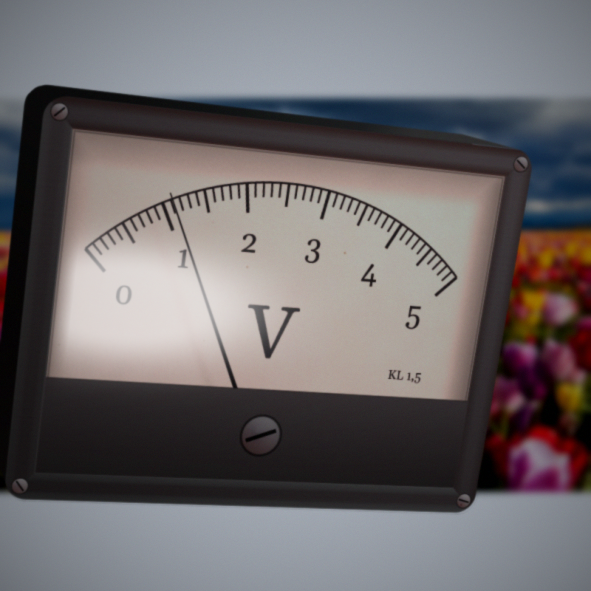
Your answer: 1.1,V
